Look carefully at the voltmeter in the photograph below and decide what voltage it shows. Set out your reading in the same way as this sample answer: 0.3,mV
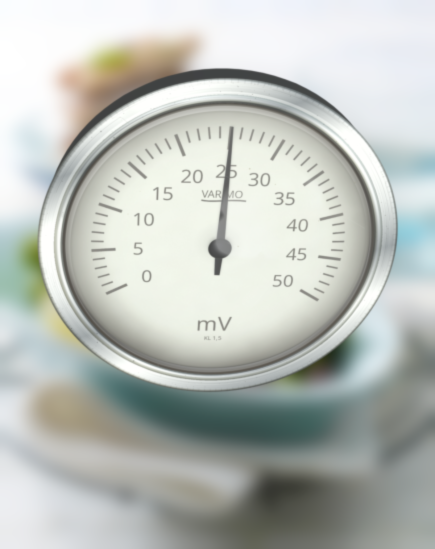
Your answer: 25,mV
